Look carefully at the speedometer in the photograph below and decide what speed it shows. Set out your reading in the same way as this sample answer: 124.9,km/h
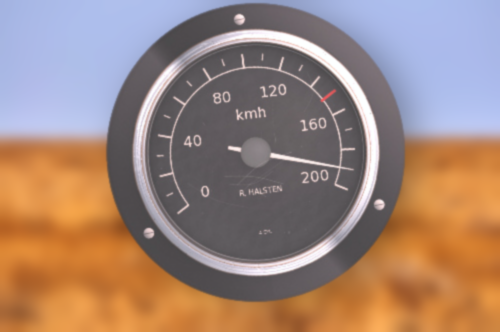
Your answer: 190,km/h
